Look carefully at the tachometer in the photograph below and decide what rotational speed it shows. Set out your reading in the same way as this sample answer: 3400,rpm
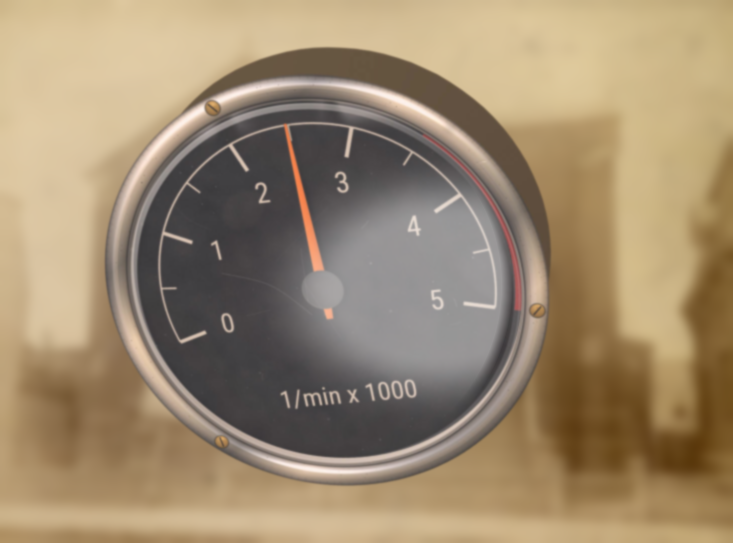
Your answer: 2500,rpm
